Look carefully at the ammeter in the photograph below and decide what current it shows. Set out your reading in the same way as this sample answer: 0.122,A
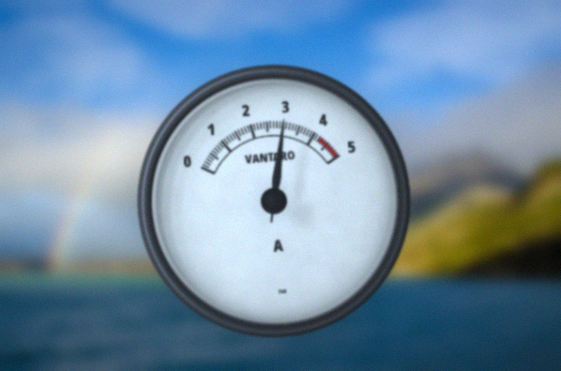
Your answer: 3,A
